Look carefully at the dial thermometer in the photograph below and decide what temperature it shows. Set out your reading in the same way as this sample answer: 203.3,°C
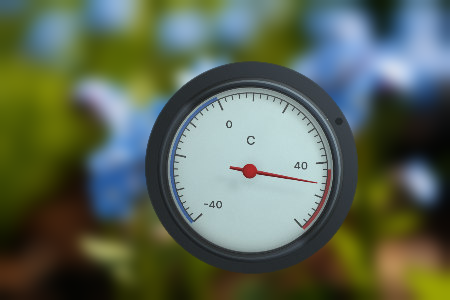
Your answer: 46,°C
